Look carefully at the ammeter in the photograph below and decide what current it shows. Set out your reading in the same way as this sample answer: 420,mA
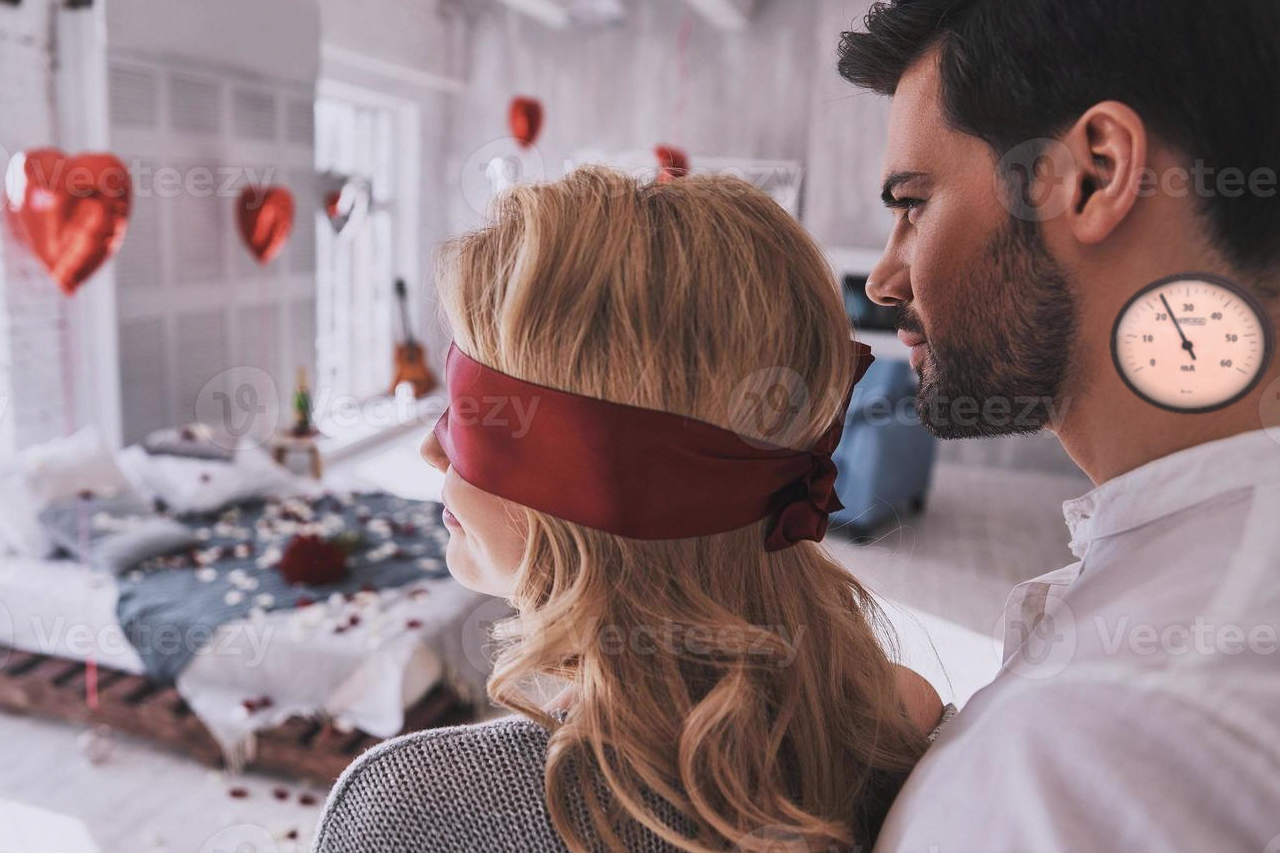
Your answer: 24,mA
